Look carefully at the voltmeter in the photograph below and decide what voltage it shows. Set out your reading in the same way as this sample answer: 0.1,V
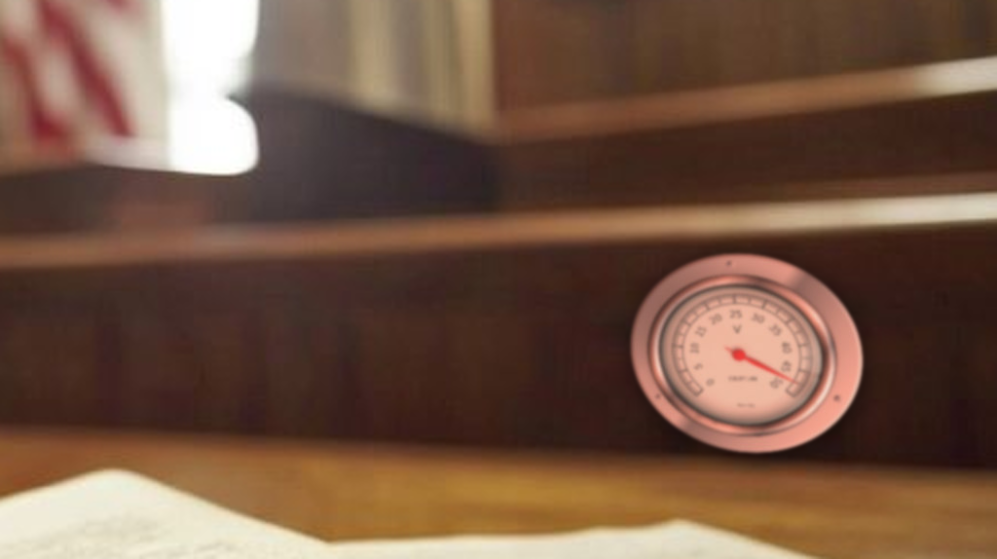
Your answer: 47.5,V
